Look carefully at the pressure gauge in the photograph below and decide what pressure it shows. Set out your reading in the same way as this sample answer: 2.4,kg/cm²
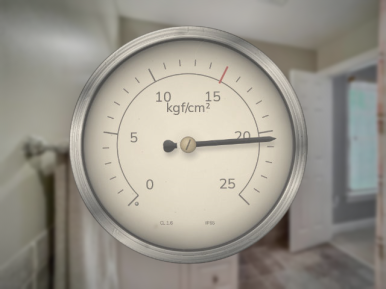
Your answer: 20.5,kg/cm²
